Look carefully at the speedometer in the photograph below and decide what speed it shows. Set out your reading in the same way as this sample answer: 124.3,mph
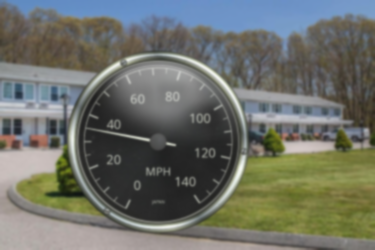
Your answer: 35,mph
